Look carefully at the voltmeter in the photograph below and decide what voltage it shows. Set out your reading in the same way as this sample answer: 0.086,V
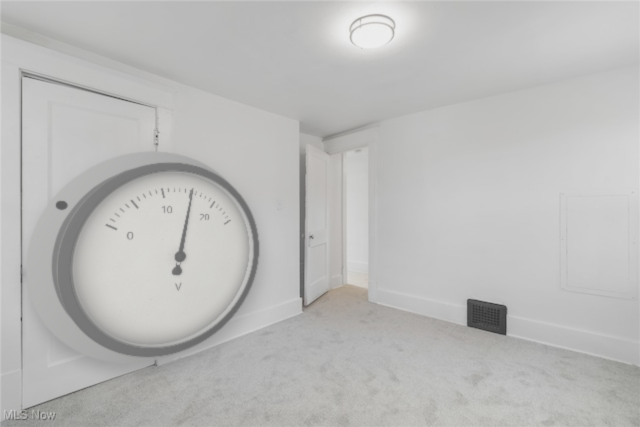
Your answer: 15,V
